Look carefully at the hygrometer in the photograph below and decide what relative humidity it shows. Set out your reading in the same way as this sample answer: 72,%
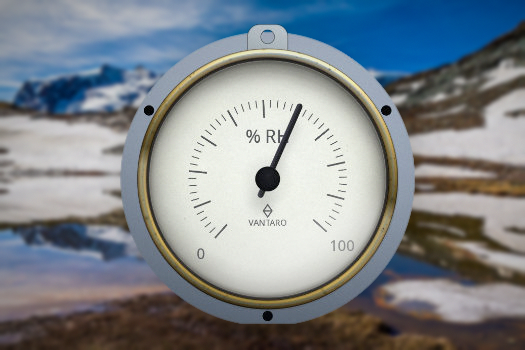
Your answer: 60,%
